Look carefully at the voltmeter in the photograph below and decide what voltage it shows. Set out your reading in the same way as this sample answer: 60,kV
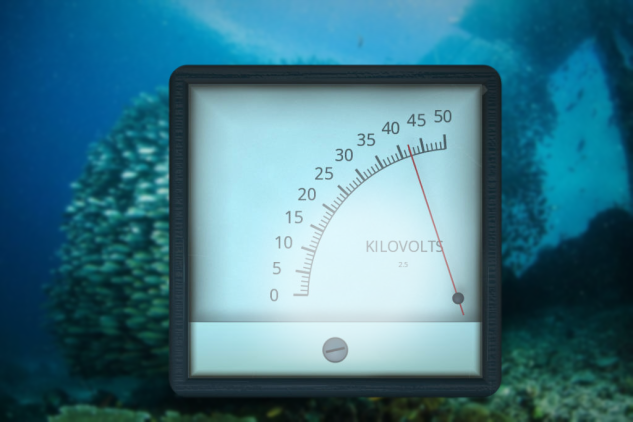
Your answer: 42,kV
